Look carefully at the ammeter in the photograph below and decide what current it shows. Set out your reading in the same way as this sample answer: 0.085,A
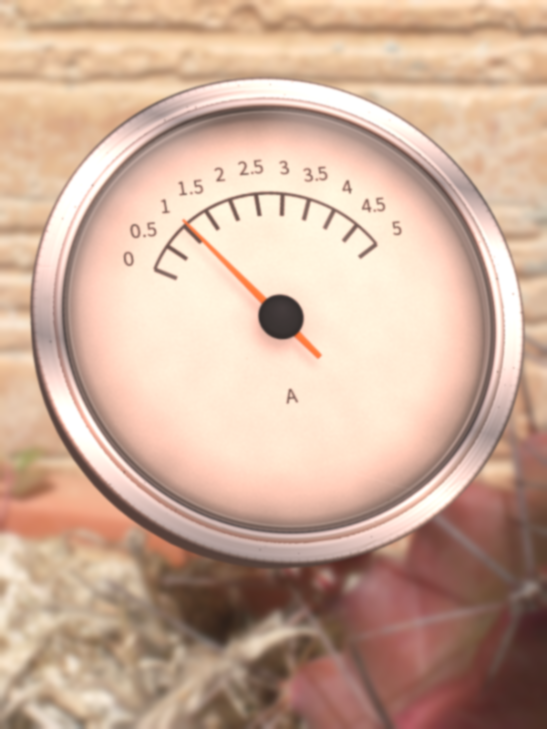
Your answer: 1,A
